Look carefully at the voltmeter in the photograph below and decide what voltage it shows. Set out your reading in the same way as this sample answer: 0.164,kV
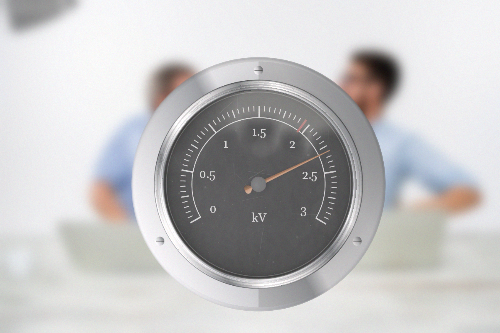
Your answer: 2.3,kV
